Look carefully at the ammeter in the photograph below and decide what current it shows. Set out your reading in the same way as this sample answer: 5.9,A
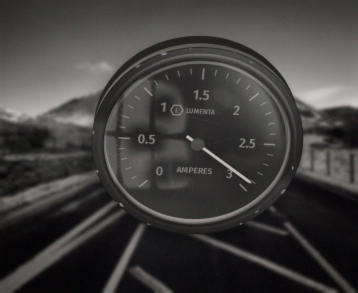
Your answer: 2.9,A
